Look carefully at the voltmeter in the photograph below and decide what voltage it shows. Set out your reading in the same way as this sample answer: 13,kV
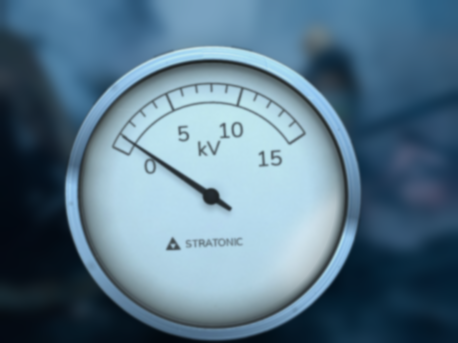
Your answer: 1,kV
